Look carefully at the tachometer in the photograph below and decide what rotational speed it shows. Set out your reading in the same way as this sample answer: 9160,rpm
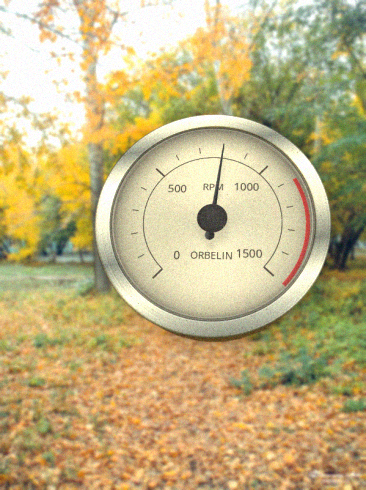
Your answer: 800,rpm
